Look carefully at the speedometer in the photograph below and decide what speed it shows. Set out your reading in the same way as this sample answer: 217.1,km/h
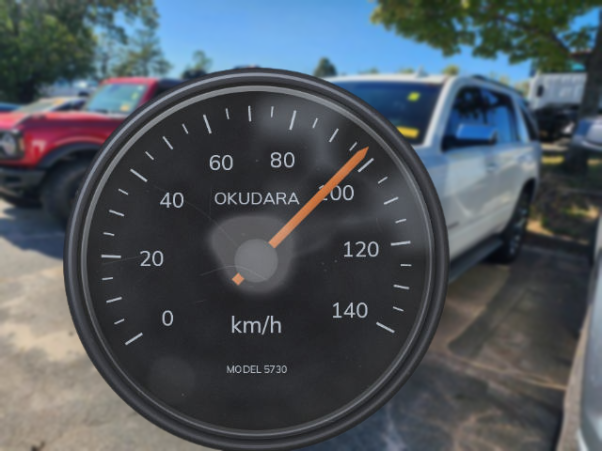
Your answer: 97.5,km/h
